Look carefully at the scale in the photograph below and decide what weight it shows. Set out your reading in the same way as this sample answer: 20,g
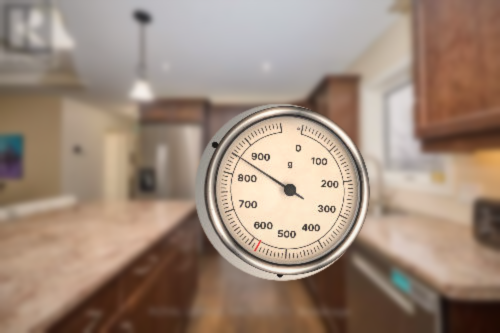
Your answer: 850,g
